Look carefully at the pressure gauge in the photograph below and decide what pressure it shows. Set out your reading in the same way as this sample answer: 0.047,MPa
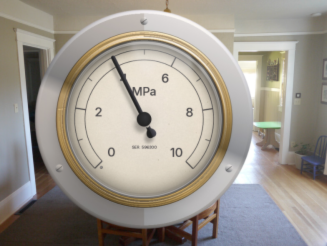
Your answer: 4,MPa
